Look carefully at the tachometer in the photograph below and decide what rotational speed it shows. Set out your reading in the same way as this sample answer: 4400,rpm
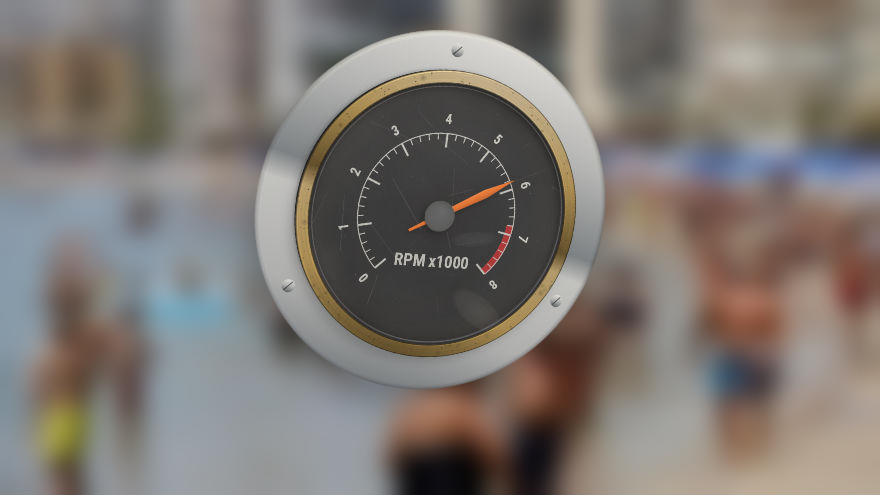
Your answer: 5800,rpm
